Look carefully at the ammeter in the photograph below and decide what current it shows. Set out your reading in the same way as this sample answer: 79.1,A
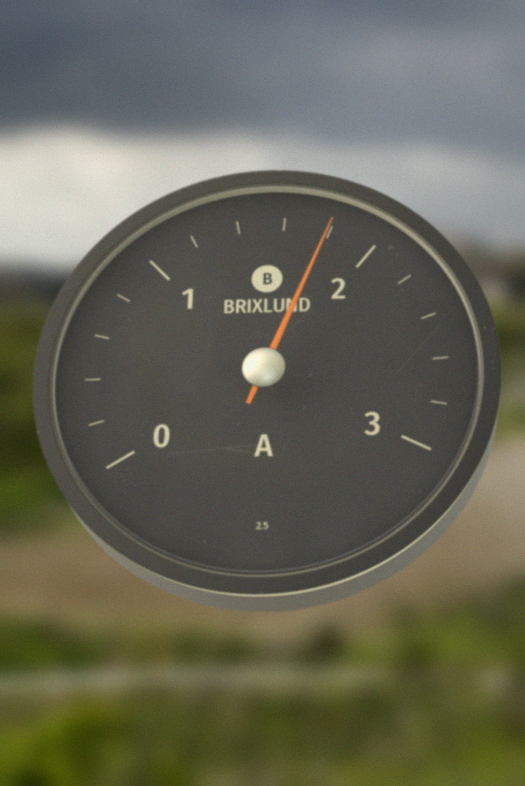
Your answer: 1.8,A
